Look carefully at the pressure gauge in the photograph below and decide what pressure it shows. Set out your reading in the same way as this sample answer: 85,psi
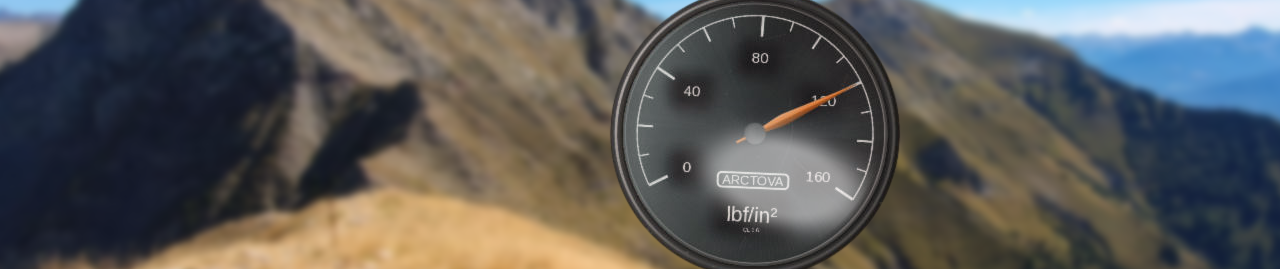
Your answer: 120,psi
